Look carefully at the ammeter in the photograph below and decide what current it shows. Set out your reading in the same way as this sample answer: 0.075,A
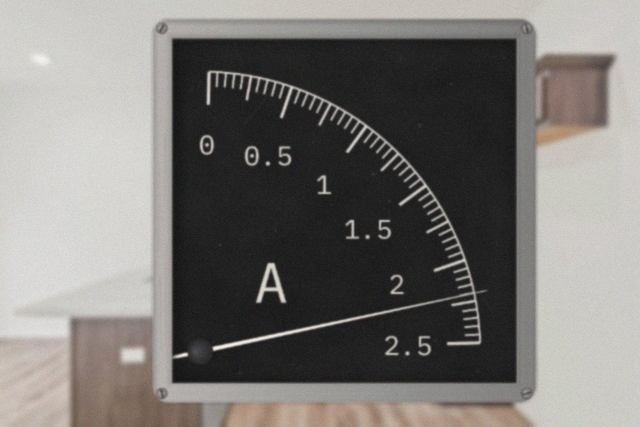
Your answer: 2.2,A
